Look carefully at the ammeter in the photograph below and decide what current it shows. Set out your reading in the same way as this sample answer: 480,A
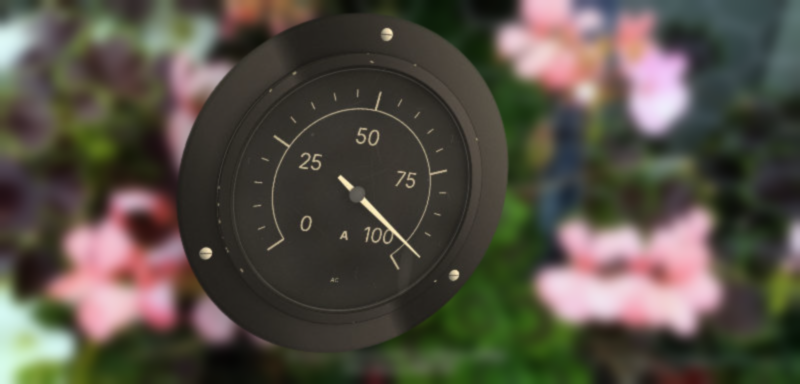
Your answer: 95,A
